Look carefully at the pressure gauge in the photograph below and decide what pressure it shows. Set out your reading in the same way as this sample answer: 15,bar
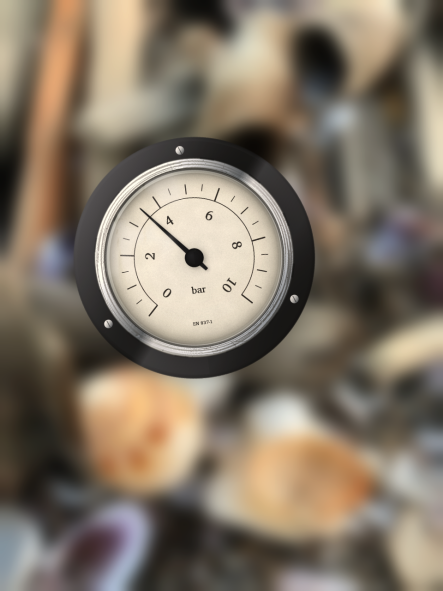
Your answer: 3.5,bar
